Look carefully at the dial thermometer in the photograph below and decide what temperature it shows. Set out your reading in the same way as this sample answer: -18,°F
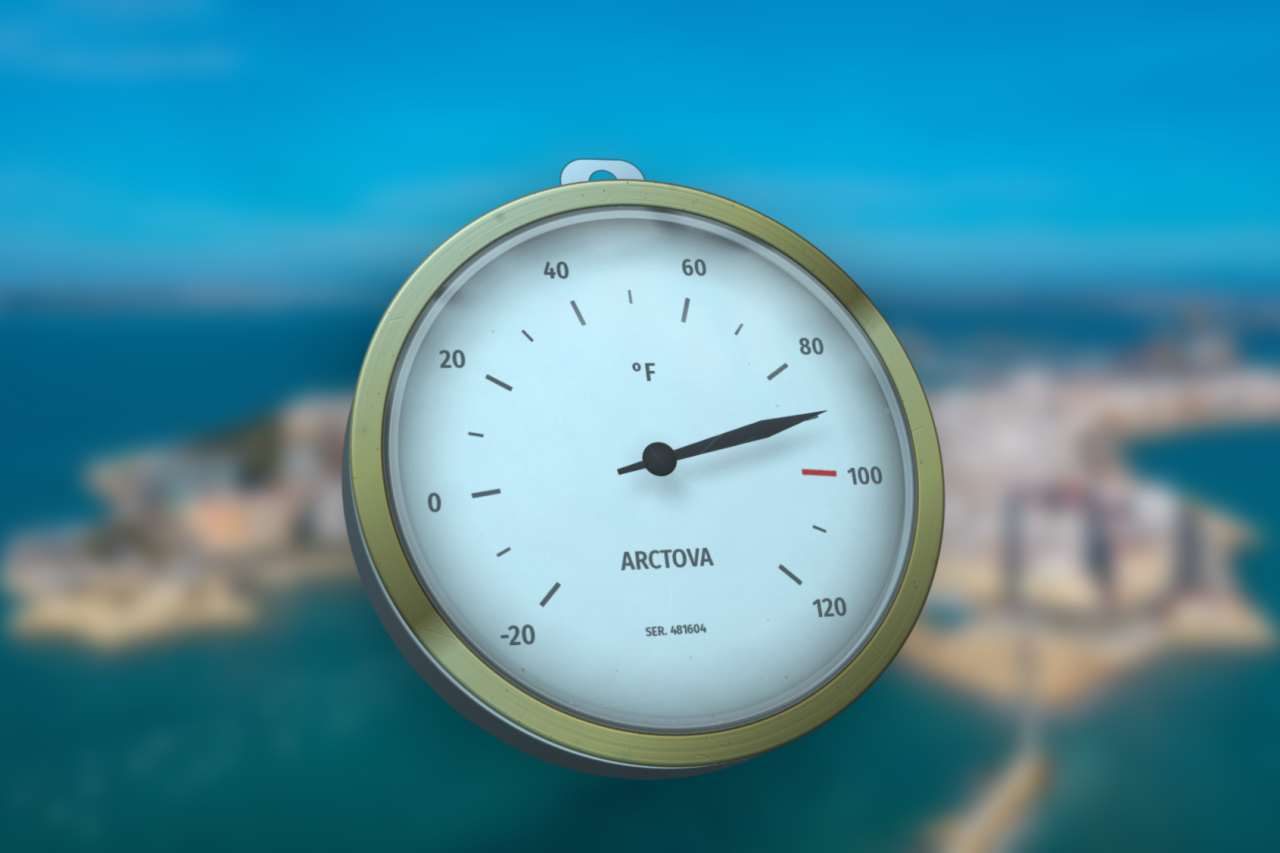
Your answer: 90,°F
